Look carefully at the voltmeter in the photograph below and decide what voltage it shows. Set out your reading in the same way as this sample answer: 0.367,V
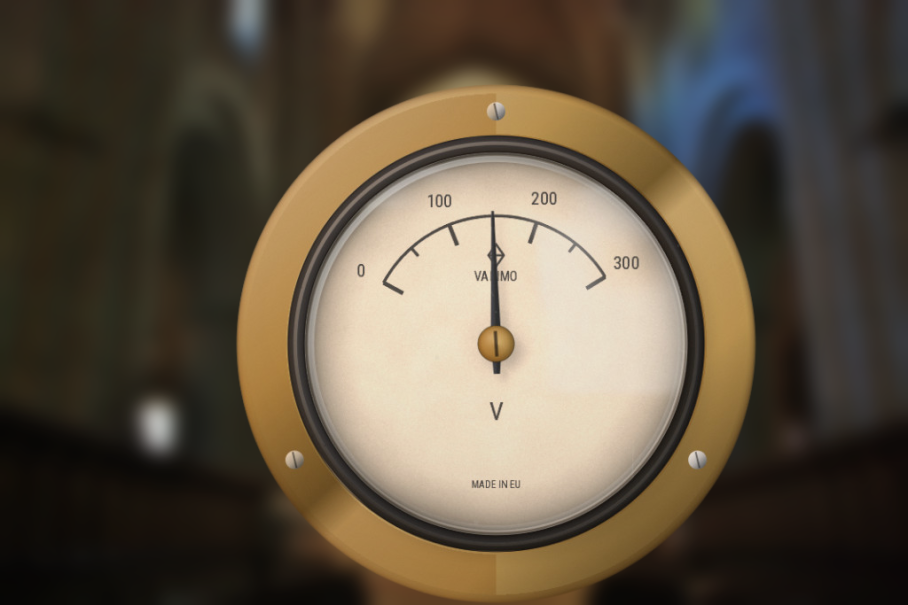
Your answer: 150,V
